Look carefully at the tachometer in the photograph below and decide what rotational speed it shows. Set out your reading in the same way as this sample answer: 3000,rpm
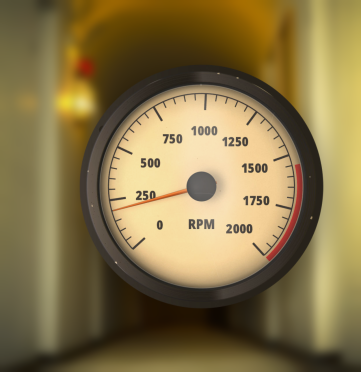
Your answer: 200,rpm
